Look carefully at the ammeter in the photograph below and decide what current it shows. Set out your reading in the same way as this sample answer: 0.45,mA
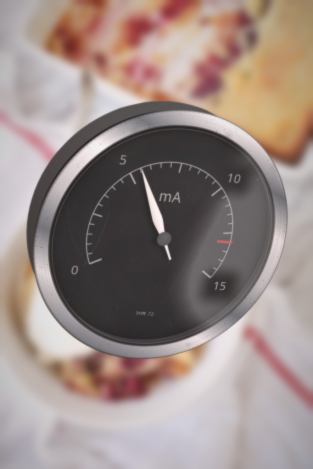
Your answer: 5.5,mA
